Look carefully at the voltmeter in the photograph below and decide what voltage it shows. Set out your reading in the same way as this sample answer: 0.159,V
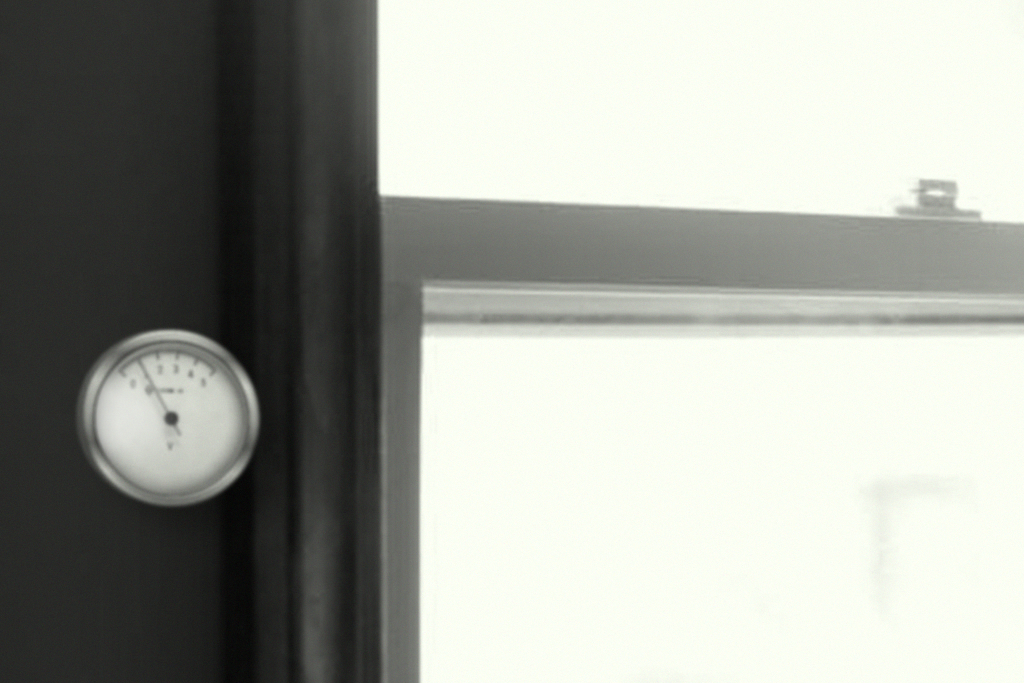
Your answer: 1,V
